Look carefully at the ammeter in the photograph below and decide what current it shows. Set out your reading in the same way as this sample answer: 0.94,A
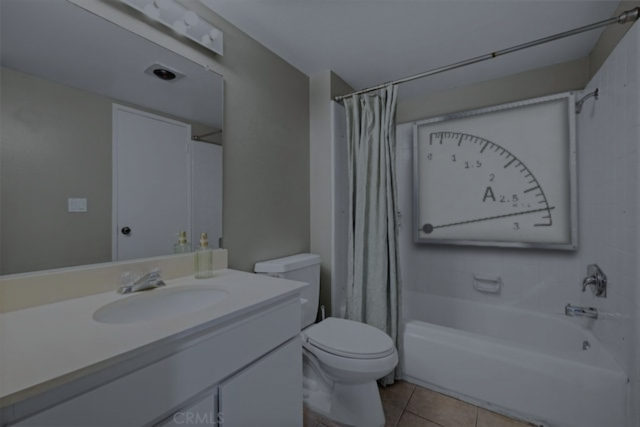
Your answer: 2.8,A
